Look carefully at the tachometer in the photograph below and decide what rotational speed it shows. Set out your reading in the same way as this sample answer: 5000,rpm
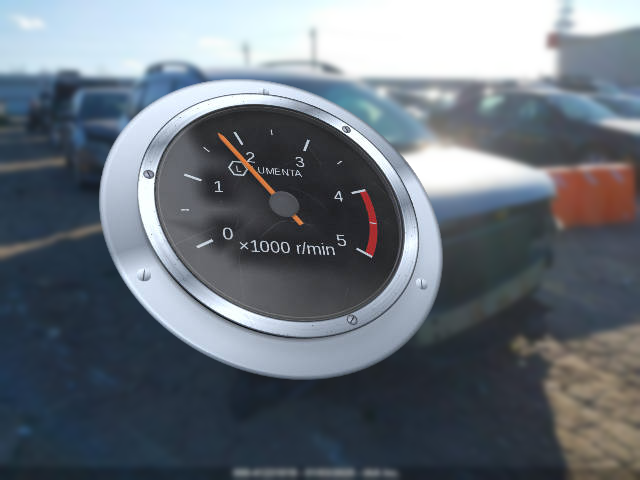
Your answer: 1750,rpm
